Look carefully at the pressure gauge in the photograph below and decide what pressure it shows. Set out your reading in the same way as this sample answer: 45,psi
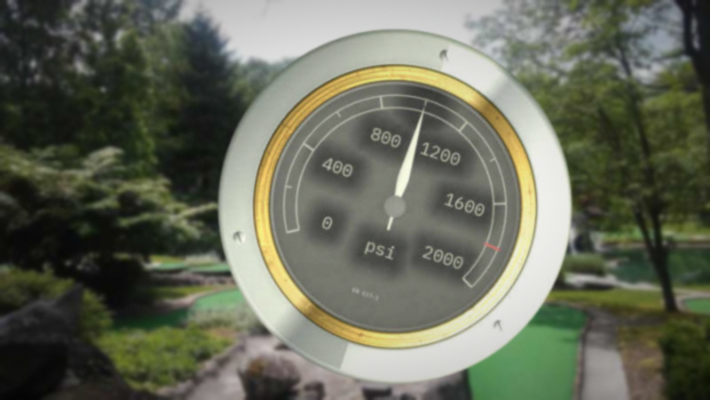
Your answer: 1000,psi
